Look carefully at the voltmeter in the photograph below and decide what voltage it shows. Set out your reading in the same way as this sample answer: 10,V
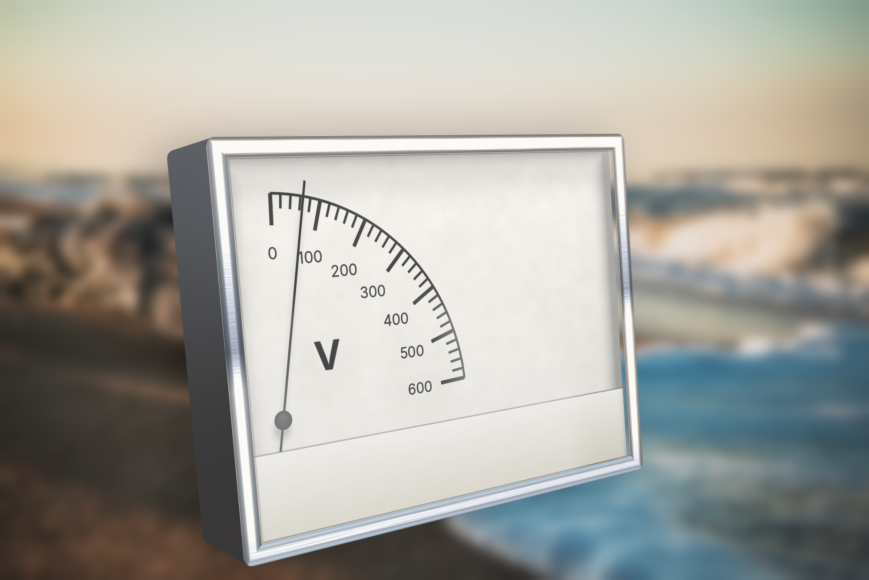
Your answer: 60,V
